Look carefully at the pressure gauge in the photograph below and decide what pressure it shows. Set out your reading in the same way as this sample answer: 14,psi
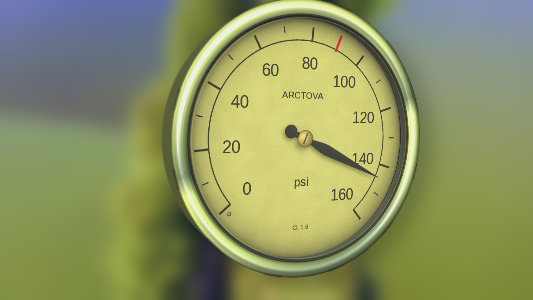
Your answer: 145,psi
